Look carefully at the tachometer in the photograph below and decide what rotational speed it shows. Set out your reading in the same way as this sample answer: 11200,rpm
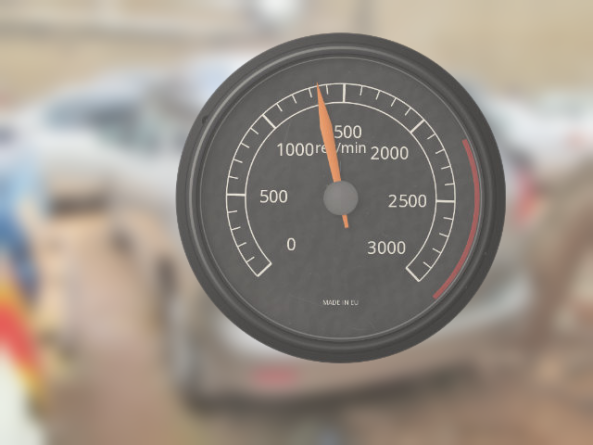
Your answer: 1350,rpm
